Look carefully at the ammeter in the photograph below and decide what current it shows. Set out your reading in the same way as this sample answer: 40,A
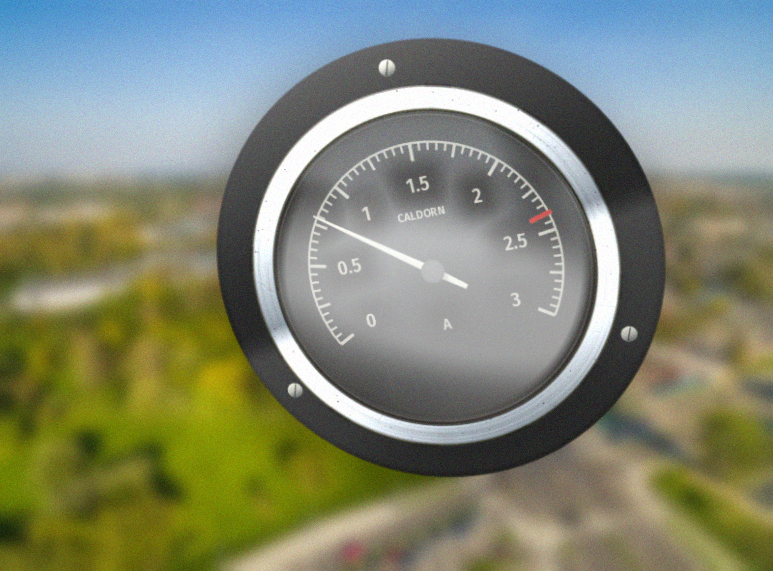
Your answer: 0.8,A
